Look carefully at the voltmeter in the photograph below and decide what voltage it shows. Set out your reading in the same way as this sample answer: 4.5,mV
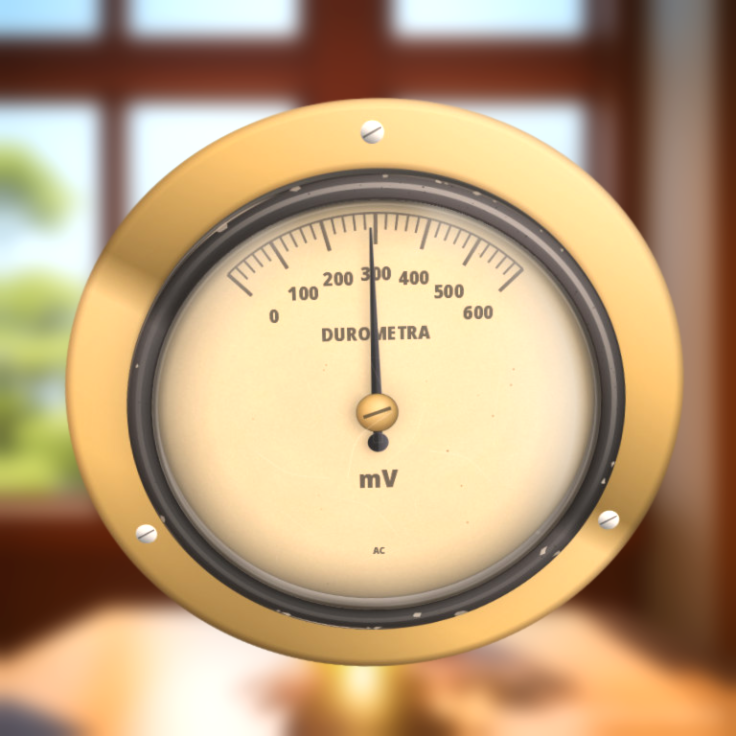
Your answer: 290,mV
